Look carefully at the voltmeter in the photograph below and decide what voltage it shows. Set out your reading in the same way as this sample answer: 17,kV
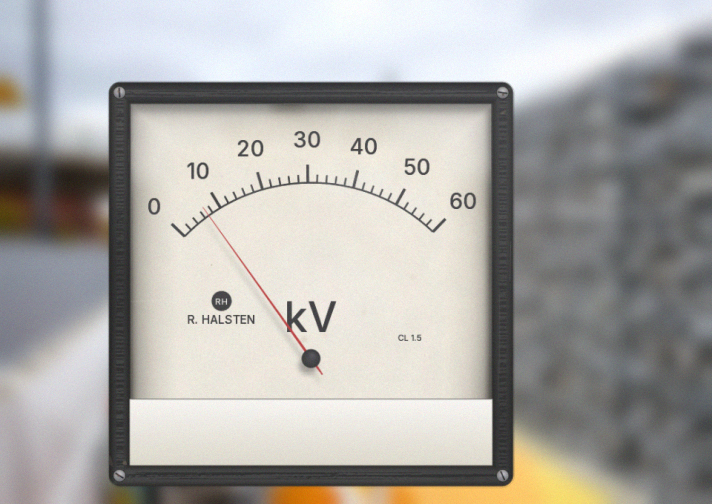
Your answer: 7,kV
